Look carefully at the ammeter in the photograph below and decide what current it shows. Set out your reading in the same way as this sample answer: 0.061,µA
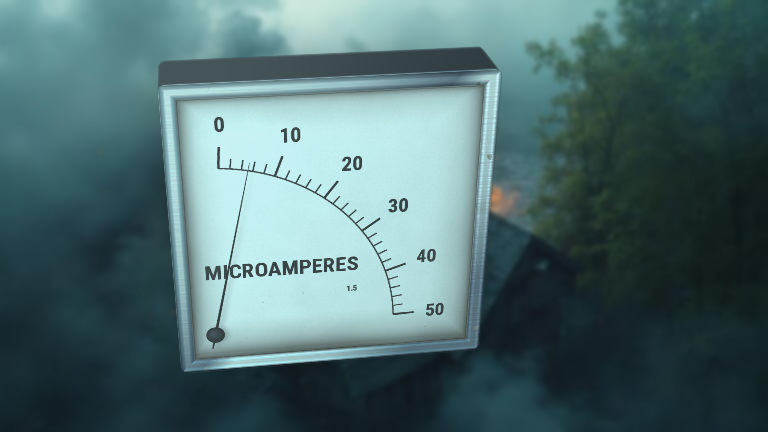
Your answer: 5,µA
